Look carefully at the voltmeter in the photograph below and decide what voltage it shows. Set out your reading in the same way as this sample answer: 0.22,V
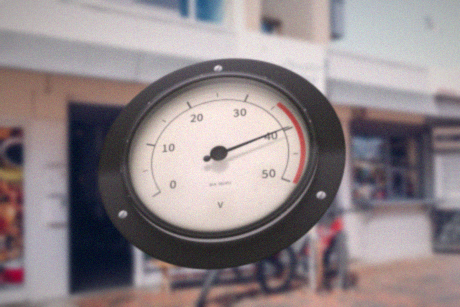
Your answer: 40,V
